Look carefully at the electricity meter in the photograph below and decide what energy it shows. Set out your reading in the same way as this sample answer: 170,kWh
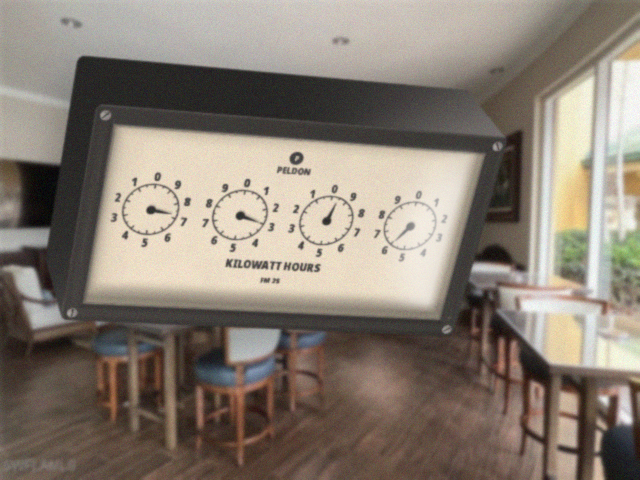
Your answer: 7296,kWh
